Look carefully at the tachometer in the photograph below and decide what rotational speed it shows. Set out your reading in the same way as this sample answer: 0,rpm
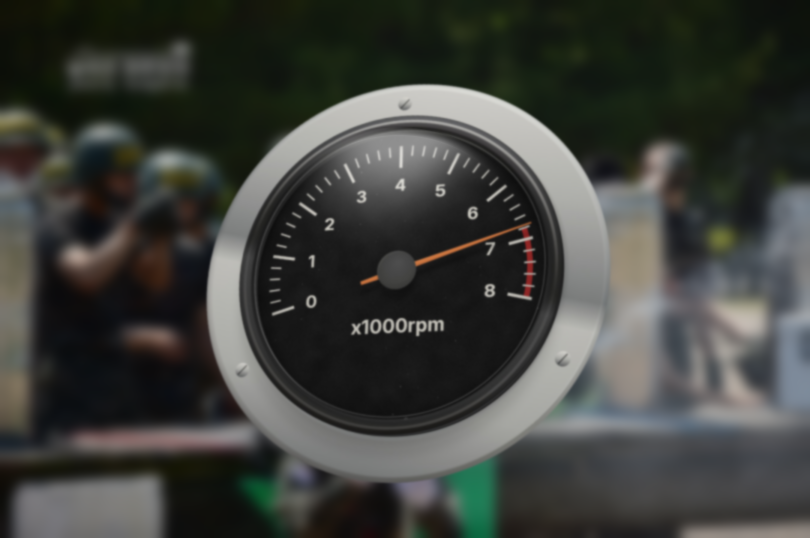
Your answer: 6800,rpm
